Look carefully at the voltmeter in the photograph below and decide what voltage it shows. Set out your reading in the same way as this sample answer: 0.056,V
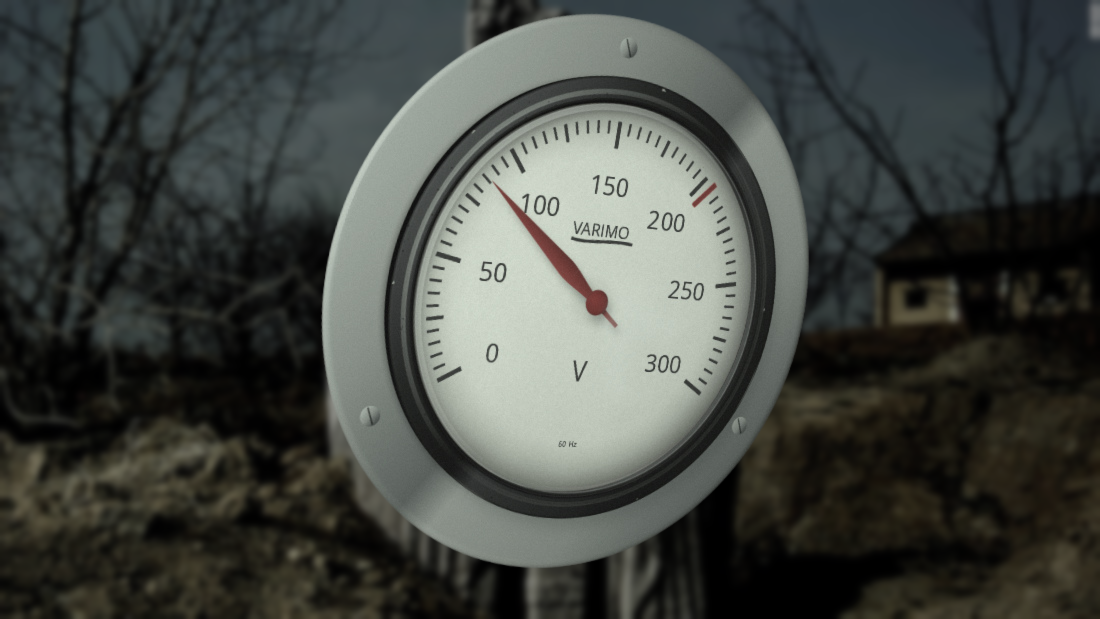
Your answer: 85,V
